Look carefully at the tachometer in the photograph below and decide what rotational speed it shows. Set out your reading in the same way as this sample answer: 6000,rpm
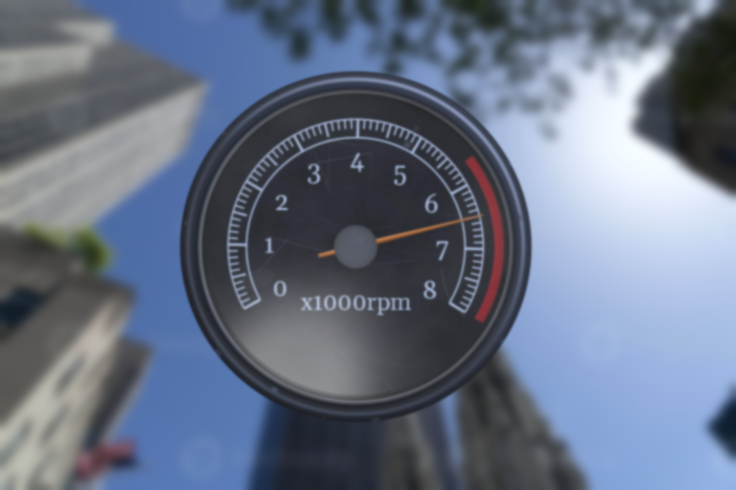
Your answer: 6500,rpm
